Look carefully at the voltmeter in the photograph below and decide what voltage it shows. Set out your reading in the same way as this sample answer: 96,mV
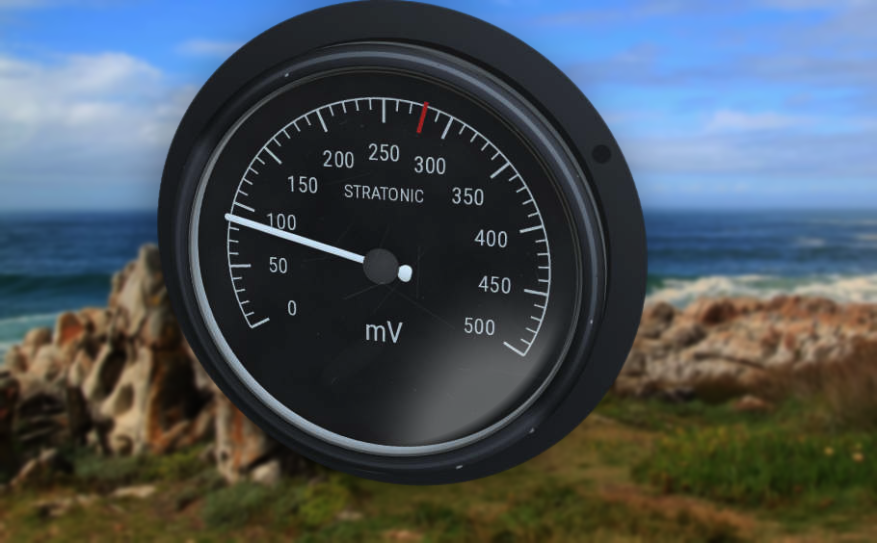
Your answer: 90,mV
